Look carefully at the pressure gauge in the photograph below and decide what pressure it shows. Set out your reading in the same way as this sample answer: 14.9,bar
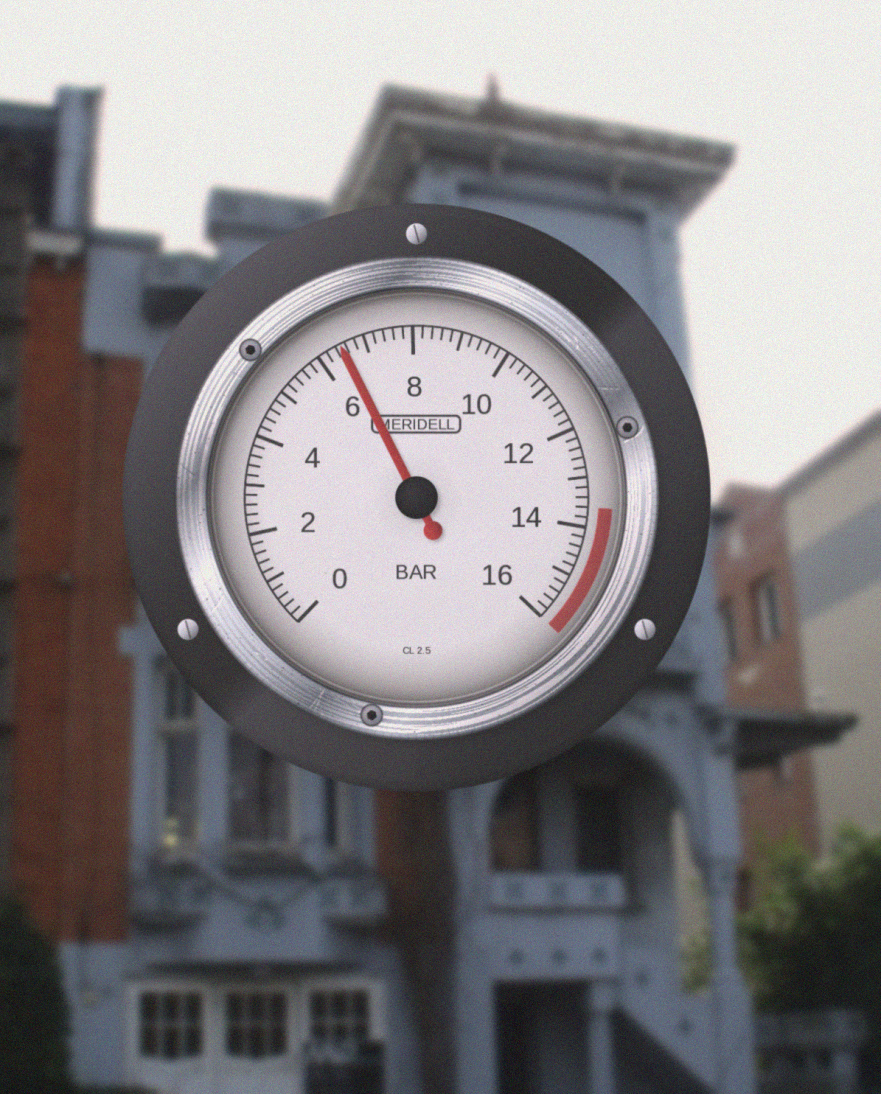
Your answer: 6.5,bar
